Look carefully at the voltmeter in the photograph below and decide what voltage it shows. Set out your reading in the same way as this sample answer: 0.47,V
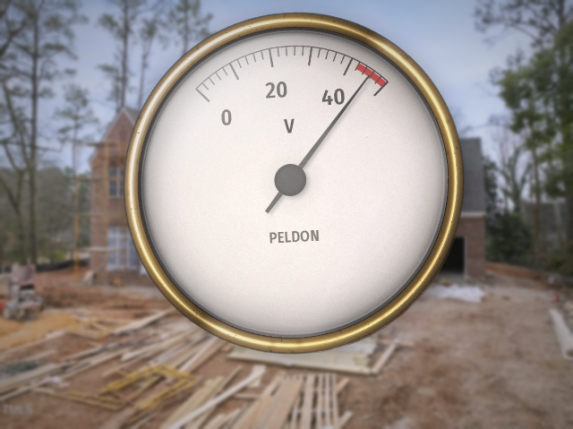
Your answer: 46,V
